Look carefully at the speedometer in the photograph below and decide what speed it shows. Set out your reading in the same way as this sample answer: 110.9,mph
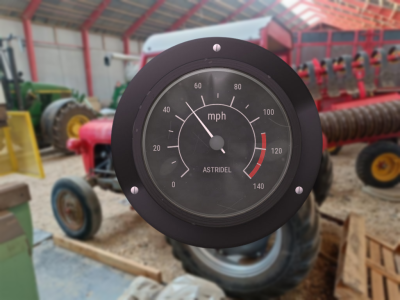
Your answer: 50,mph
